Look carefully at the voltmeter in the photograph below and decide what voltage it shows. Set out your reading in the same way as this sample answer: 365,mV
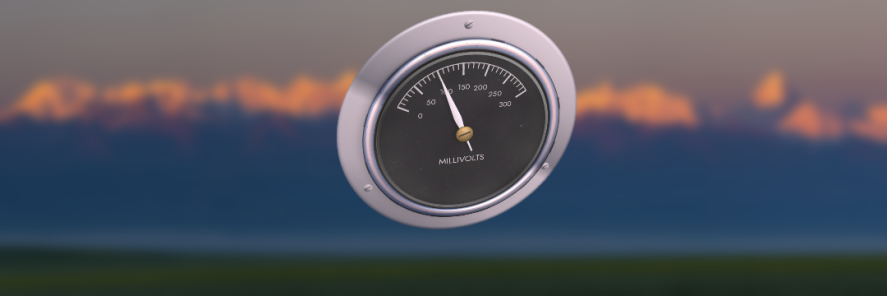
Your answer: 100,mV
